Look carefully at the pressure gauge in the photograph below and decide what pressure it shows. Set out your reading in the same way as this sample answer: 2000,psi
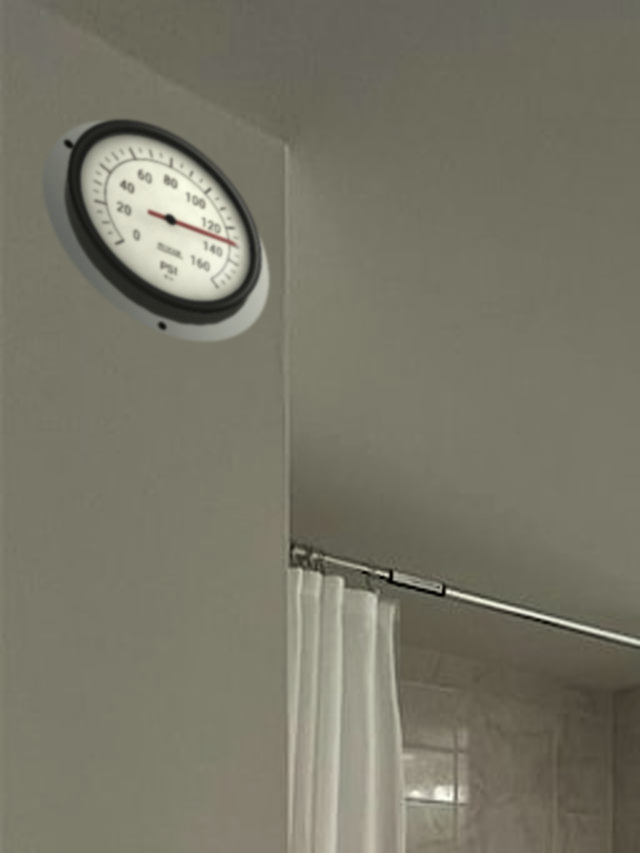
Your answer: 130,psi
